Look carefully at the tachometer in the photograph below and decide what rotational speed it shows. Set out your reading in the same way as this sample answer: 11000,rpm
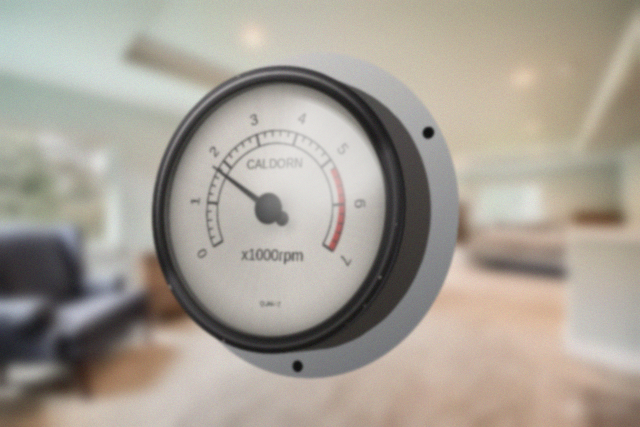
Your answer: 1800,rpm
